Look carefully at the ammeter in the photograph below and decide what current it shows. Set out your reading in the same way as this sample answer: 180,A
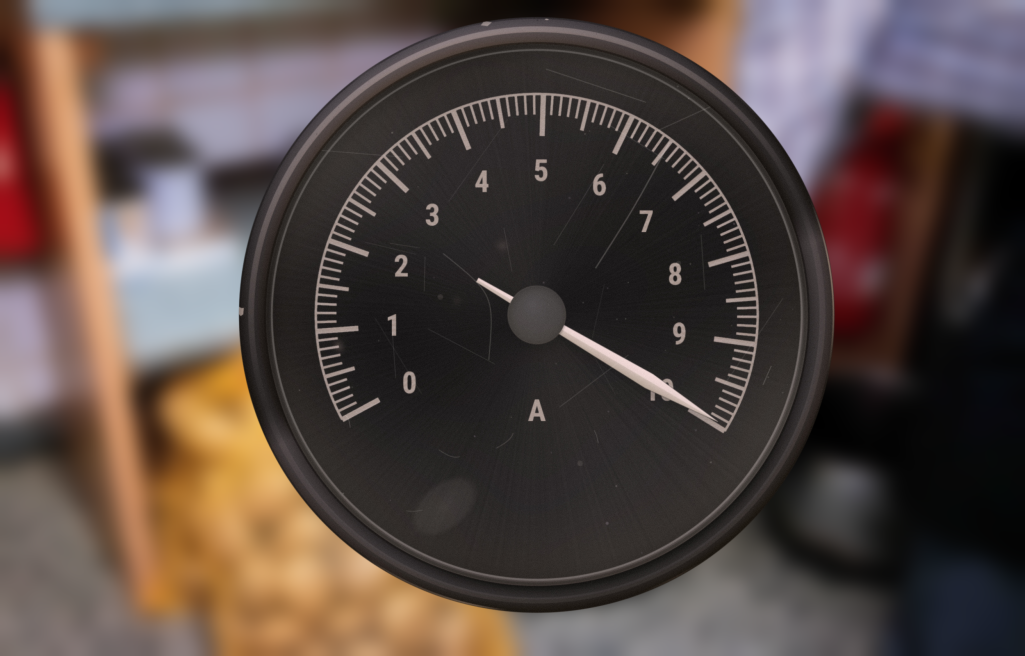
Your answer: 9.95,A
